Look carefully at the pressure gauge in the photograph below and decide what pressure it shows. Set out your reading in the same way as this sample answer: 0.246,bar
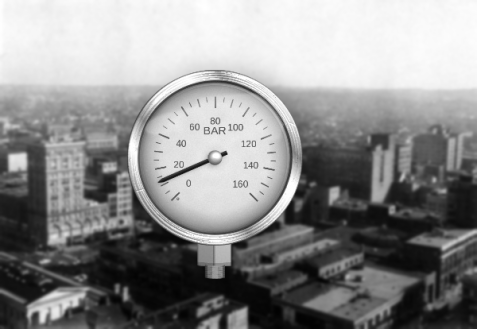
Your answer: 12.5,bar
